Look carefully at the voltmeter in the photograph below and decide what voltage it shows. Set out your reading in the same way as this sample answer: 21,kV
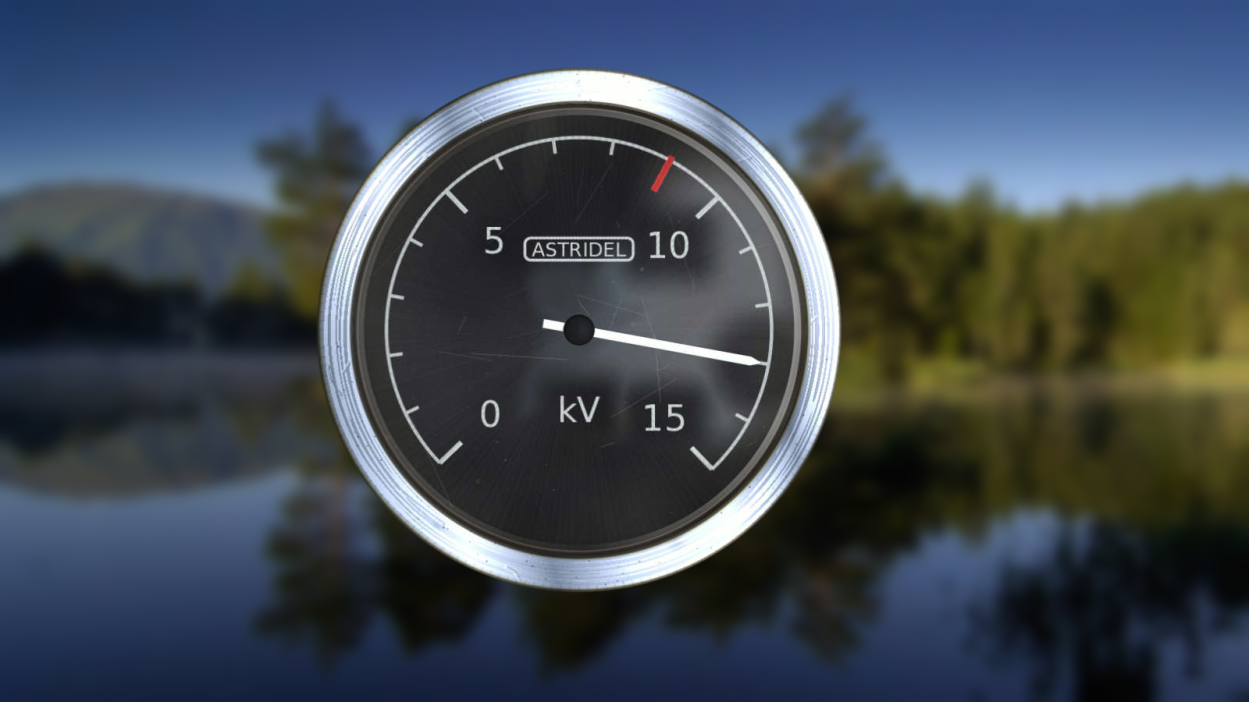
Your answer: 13,kV
